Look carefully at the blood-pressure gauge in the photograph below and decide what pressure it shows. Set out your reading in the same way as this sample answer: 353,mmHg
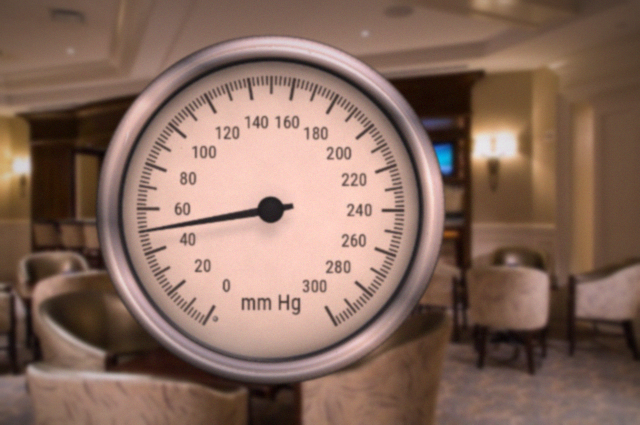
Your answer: 50,mmHg
